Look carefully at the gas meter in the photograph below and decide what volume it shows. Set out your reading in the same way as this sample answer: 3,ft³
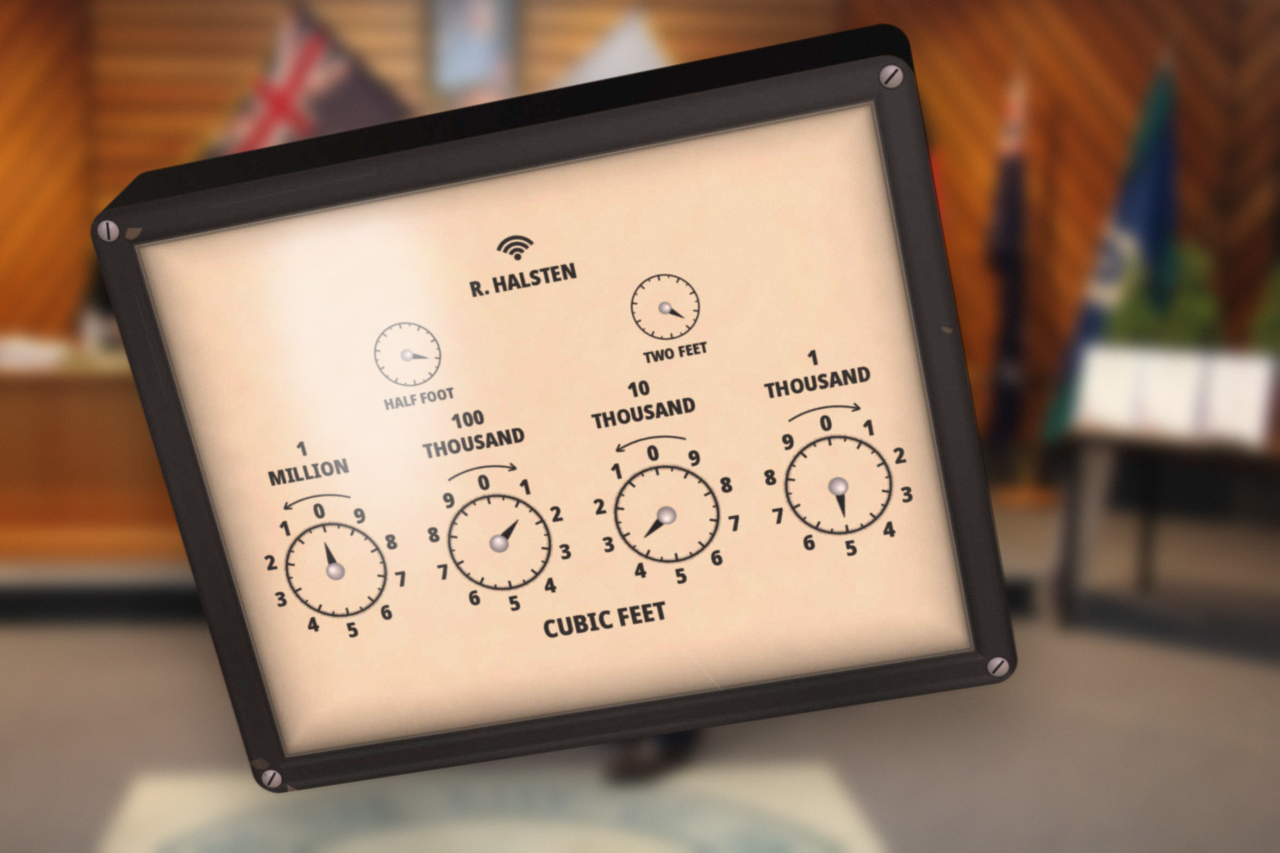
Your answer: 13500,ft³
